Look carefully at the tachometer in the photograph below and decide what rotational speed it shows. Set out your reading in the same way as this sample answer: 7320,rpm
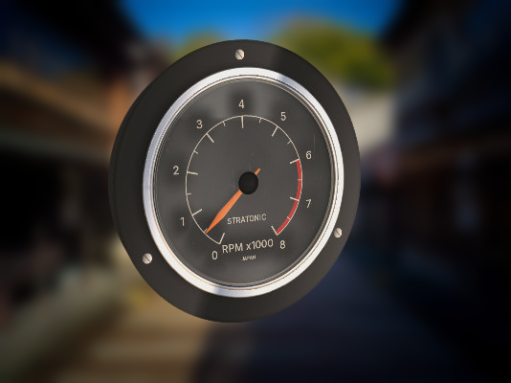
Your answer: 500,rpm
